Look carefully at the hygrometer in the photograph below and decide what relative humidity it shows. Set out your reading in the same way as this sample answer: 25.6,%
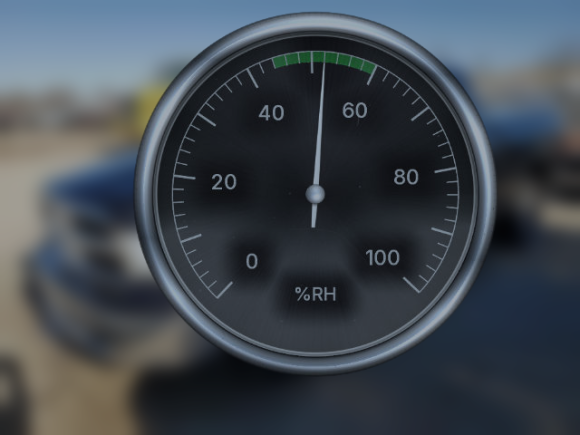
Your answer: 52,%
